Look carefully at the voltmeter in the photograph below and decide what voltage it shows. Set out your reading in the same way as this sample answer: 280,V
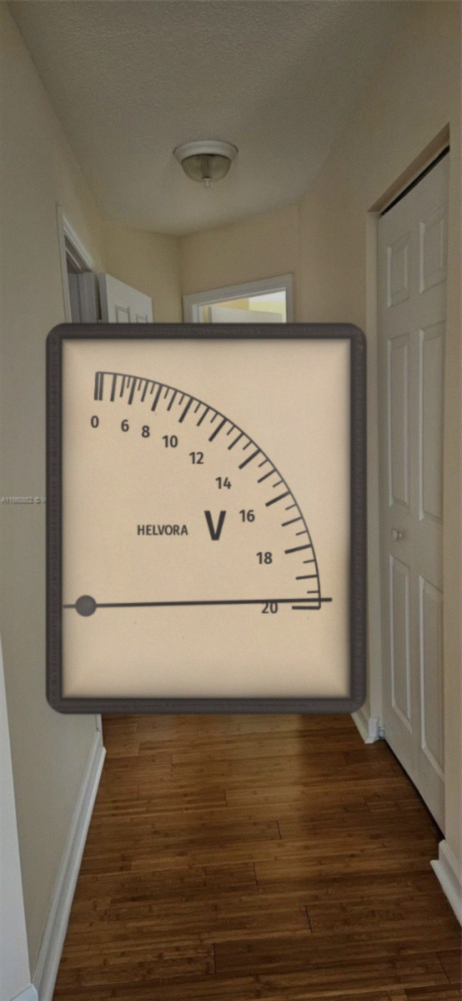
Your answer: 19.75,V
